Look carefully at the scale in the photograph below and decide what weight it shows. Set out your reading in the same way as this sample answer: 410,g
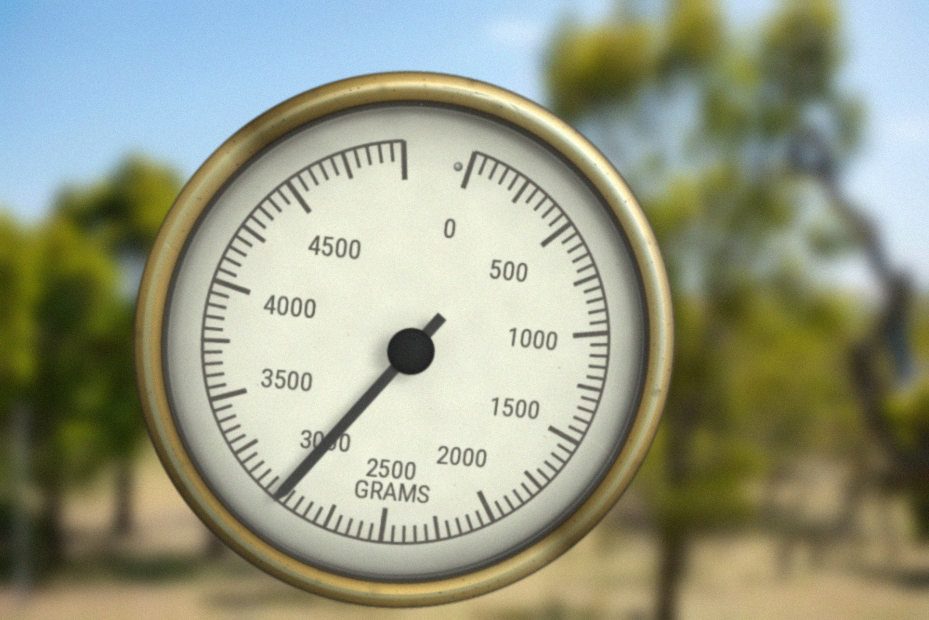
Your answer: 3000,g
